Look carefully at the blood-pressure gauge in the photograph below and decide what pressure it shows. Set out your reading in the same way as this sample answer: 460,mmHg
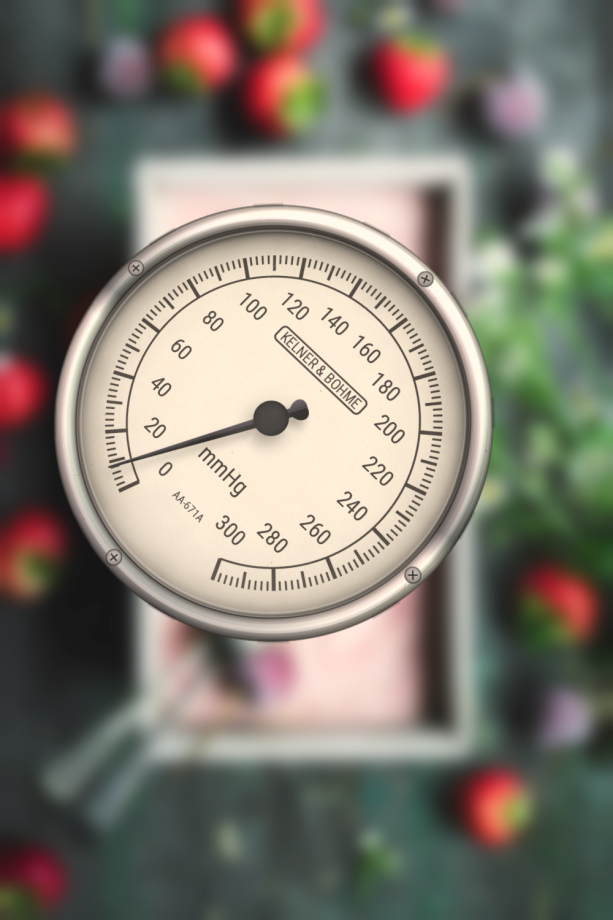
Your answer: 8,mmHg
